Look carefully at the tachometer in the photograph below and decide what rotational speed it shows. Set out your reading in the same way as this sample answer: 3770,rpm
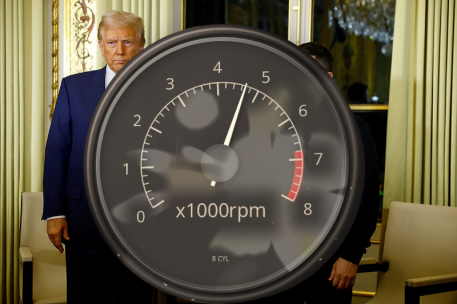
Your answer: 4700,rpm
